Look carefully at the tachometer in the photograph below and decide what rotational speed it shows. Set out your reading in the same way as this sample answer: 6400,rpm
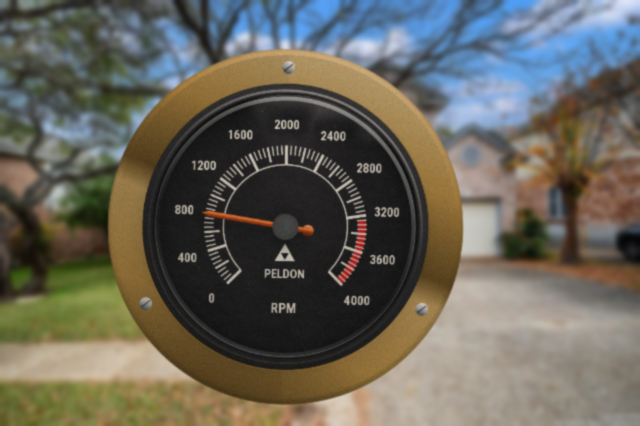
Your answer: 800,rpm
